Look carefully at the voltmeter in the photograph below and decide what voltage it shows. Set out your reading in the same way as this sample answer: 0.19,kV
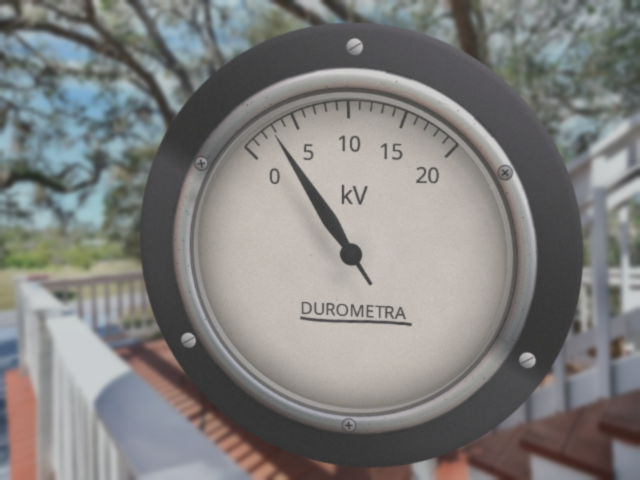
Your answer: 3,kV
